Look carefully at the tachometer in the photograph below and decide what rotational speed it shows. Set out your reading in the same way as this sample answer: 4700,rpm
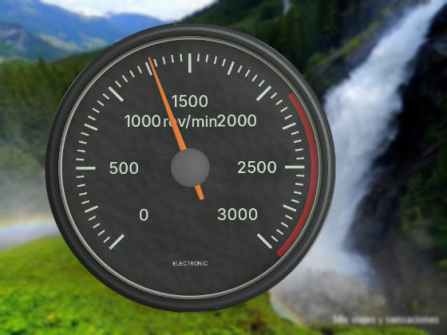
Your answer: 1275,rpm
